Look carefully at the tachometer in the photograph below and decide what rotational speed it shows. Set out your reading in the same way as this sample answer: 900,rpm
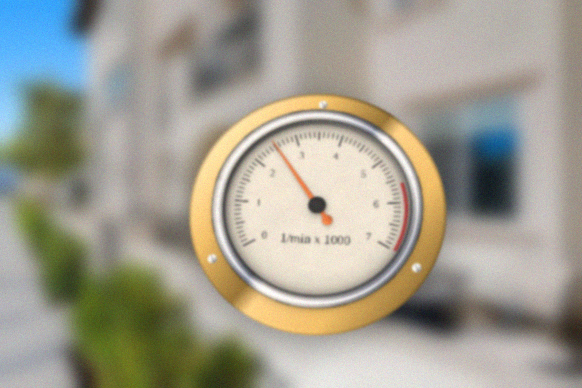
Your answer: 2500,rpm
